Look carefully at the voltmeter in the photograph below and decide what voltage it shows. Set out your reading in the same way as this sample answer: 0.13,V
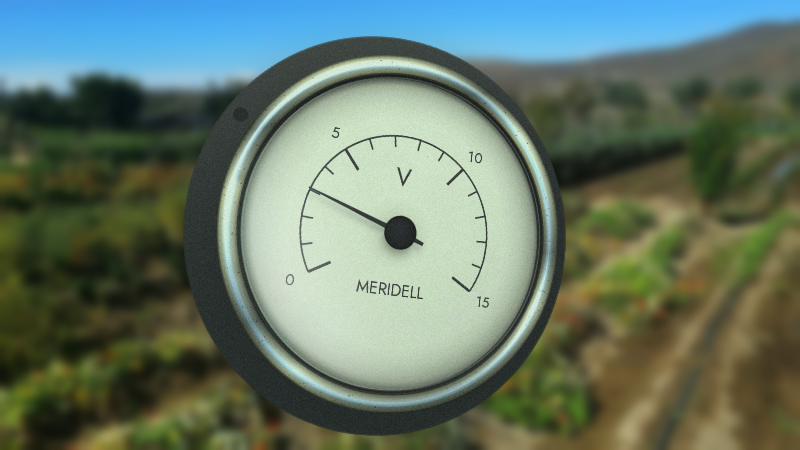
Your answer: 3,V
